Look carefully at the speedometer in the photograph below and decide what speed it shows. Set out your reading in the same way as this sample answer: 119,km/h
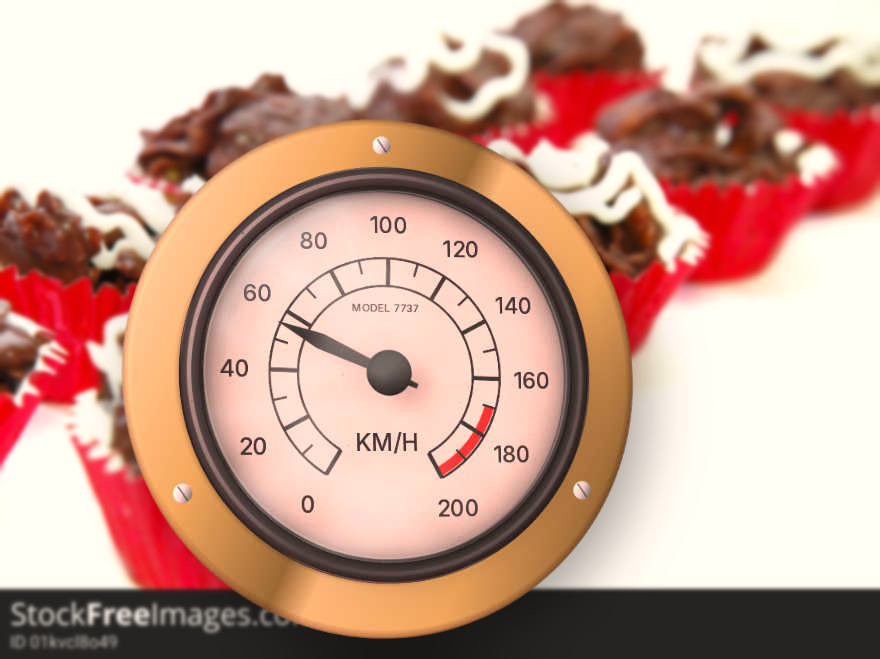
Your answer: 55,km/h
